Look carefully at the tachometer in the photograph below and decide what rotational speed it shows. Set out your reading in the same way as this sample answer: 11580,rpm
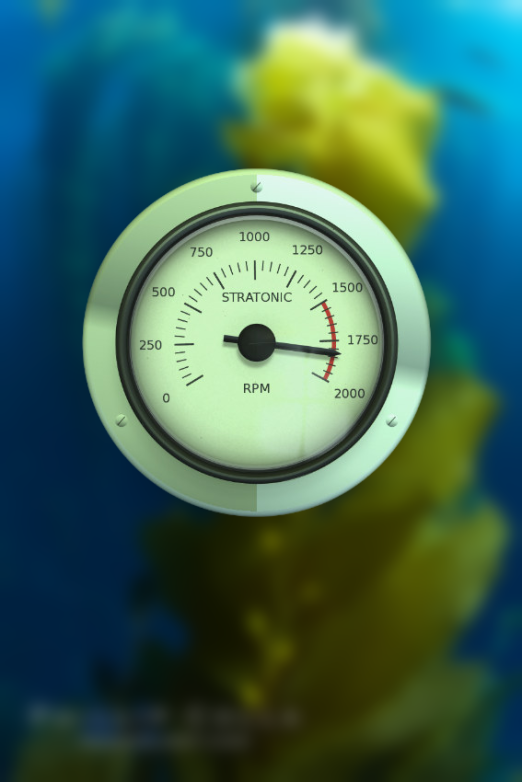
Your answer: 1825,rpm
